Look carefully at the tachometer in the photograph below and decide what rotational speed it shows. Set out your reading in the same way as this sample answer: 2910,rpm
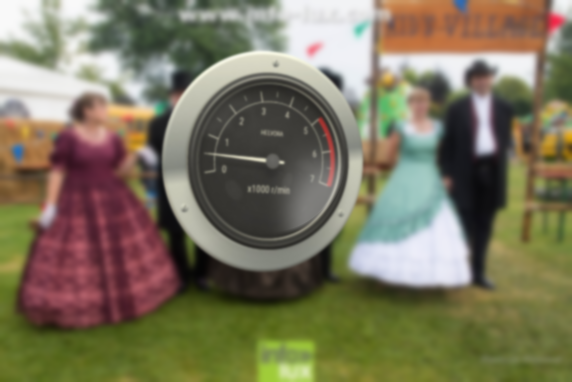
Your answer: 500,rpm
